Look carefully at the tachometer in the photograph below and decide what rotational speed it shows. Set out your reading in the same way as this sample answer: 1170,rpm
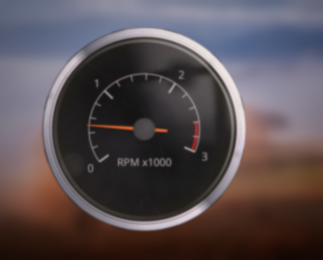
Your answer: 500,rpm
